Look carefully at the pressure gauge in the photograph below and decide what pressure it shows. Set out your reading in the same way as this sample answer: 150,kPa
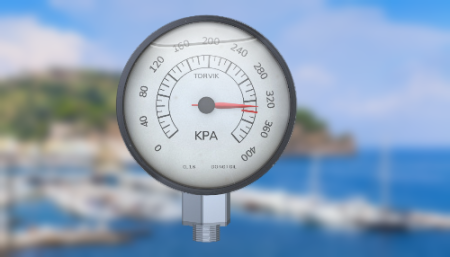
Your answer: 330,kPa
